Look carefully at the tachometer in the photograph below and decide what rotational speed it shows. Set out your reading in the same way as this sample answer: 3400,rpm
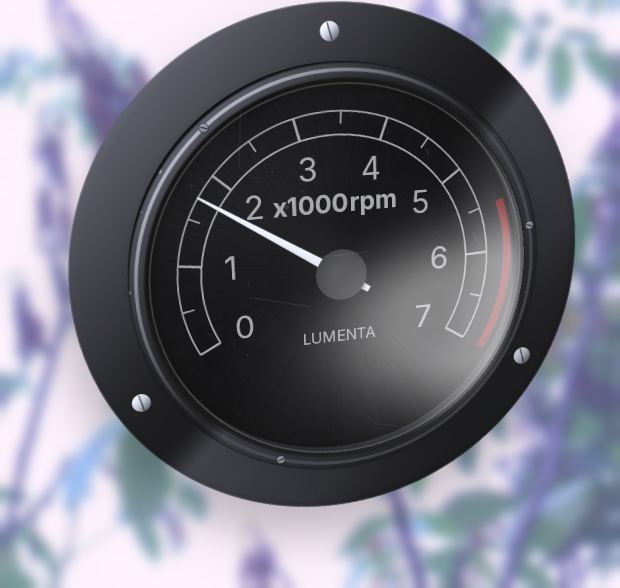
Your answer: 1750,rpm
